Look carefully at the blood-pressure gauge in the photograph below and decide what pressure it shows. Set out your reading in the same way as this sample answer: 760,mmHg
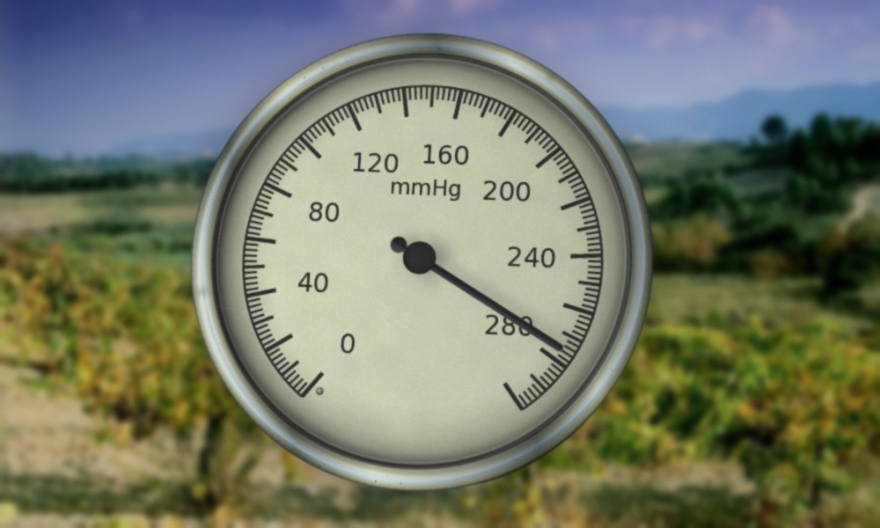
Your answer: 276,mmHg
